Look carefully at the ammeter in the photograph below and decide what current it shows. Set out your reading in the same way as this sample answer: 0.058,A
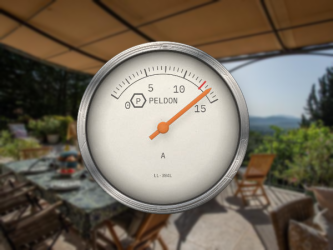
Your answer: 13.5,A
